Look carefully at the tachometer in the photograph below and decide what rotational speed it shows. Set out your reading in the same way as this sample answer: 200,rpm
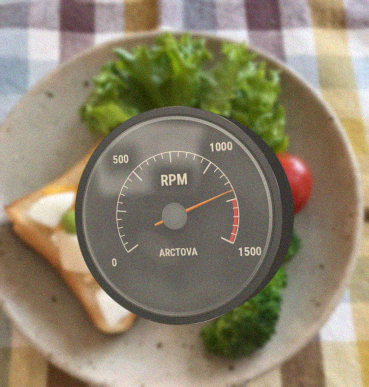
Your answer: 1200,rpm
